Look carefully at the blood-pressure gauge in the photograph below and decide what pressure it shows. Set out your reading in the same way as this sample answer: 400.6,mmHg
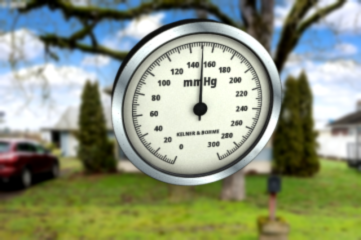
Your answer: 150,mmHg
